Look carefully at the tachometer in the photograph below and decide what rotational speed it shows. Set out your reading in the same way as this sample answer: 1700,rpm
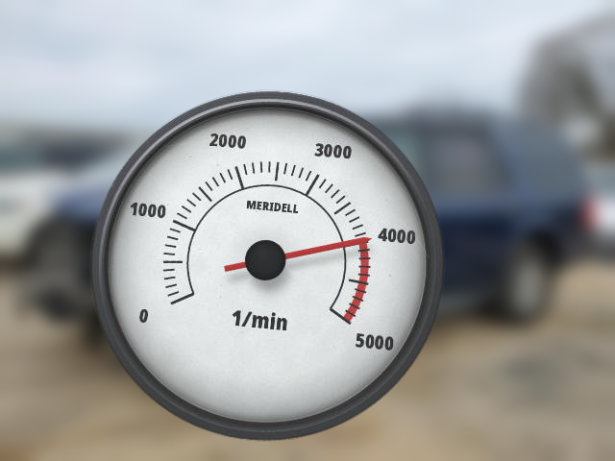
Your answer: 4000,rpm
